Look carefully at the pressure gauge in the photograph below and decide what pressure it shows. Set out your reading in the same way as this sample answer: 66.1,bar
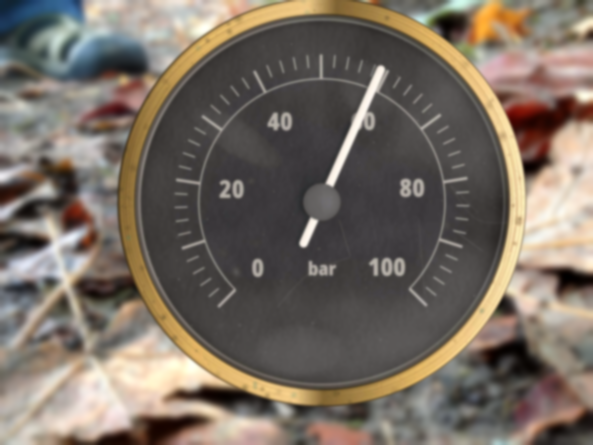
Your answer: 59,bar
